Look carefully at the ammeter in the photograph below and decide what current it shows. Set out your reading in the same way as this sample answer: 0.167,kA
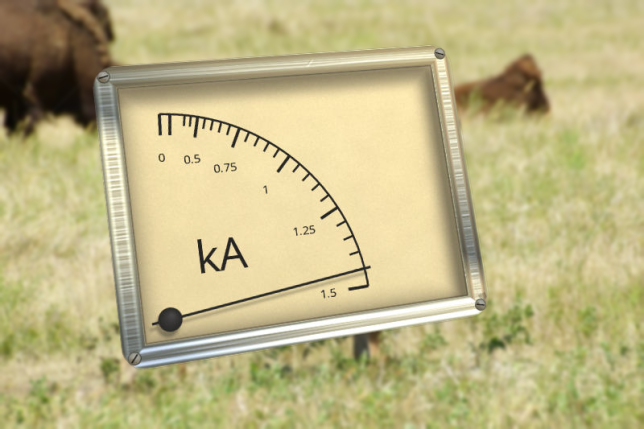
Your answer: 1.45,kA
